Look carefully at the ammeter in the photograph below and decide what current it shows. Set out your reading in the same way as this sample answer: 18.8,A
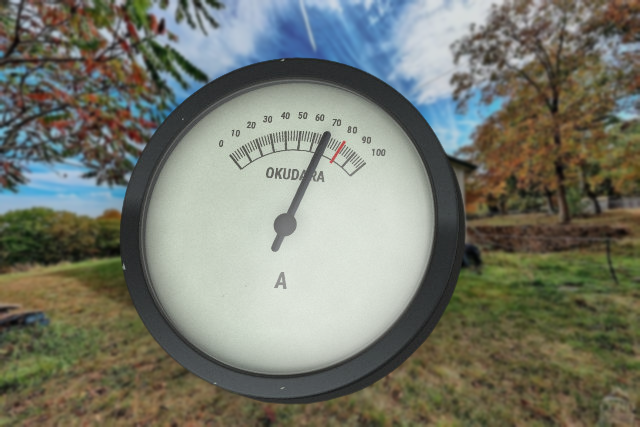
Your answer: 70,A
